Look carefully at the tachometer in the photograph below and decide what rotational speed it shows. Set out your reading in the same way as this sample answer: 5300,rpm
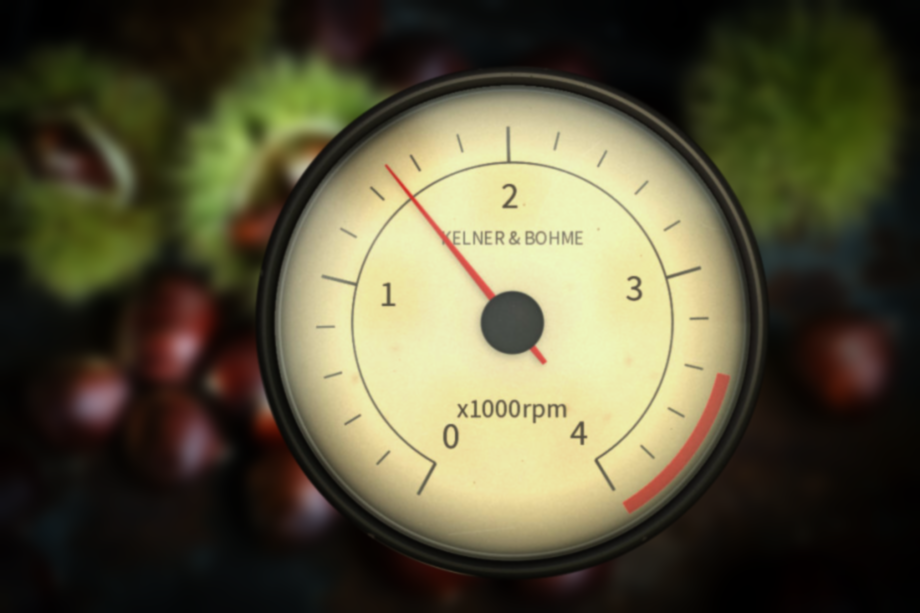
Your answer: 1500,rpm
